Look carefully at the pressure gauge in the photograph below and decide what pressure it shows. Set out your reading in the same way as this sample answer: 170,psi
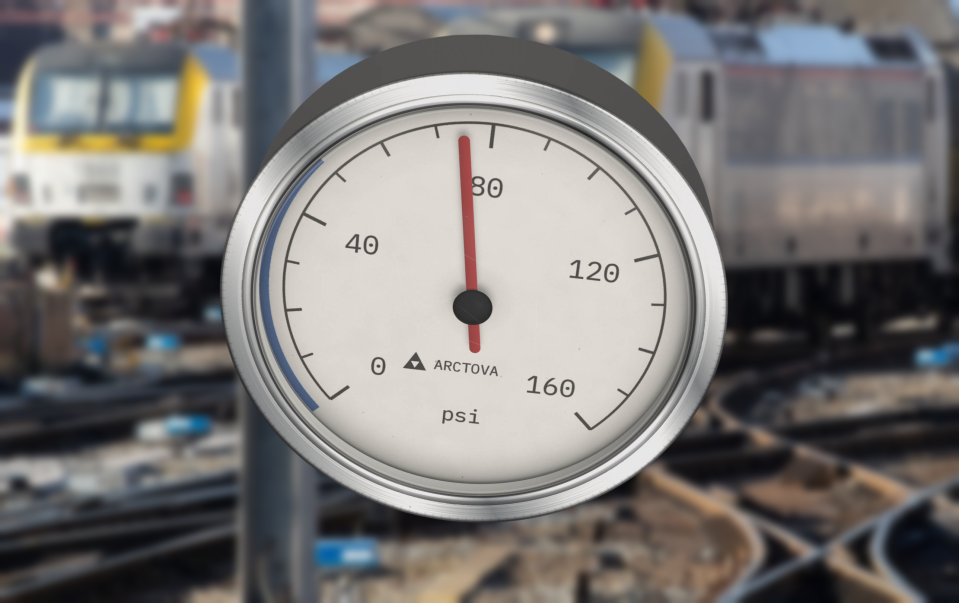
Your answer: 75,psi
